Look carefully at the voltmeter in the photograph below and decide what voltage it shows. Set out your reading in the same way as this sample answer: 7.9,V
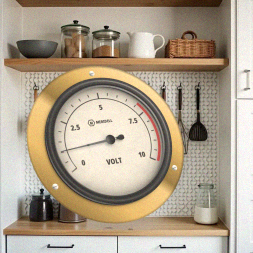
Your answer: 1,V
